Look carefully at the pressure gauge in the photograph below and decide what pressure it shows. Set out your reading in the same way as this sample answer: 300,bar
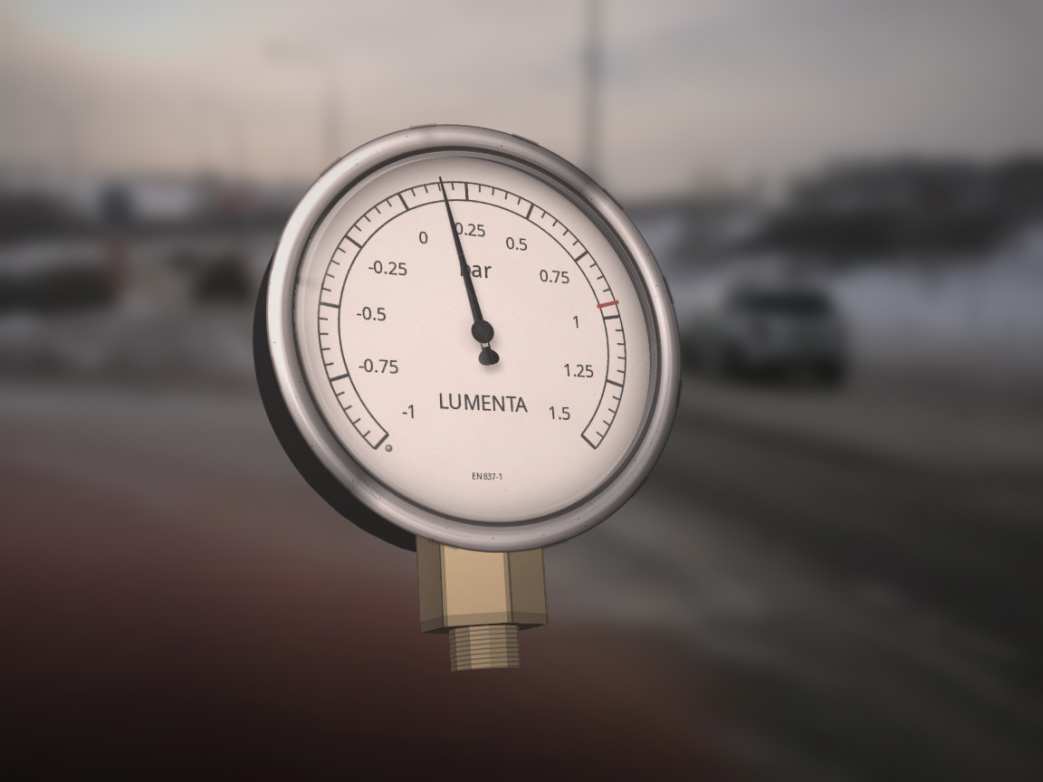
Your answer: 0.15,bar
